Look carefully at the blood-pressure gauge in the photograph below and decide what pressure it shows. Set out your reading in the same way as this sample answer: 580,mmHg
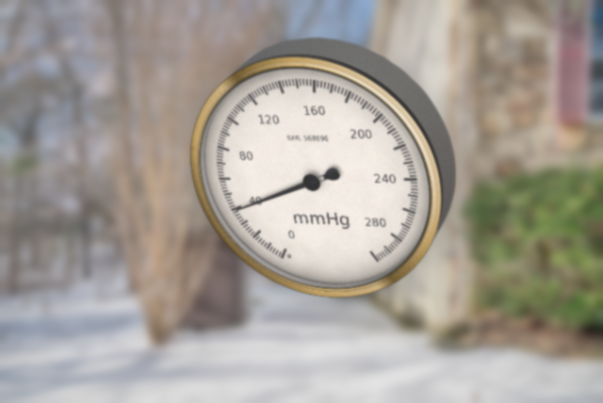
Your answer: 40,mmHg
